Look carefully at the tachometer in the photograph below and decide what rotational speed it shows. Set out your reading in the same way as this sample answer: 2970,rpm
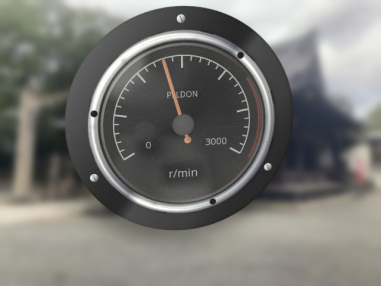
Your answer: 1300,rpm
